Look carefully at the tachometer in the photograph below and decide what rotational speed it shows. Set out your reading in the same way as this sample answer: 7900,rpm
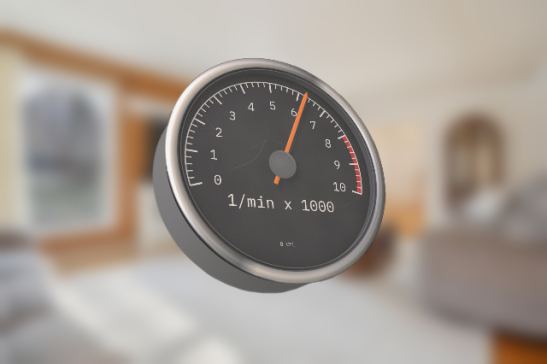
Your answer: 6200,rpm
